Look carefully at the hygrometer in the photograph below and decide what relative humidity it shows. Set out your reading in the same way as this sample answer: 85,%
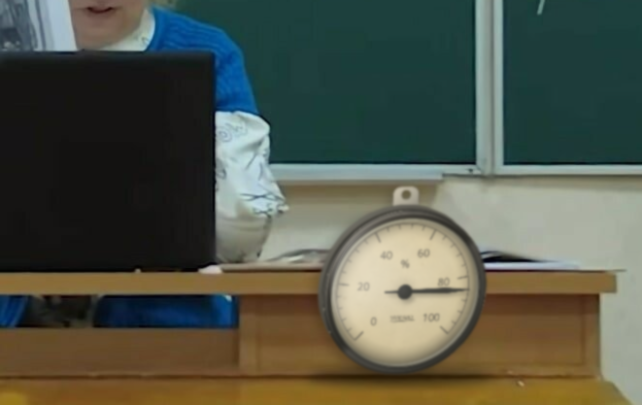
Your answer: 84,%
